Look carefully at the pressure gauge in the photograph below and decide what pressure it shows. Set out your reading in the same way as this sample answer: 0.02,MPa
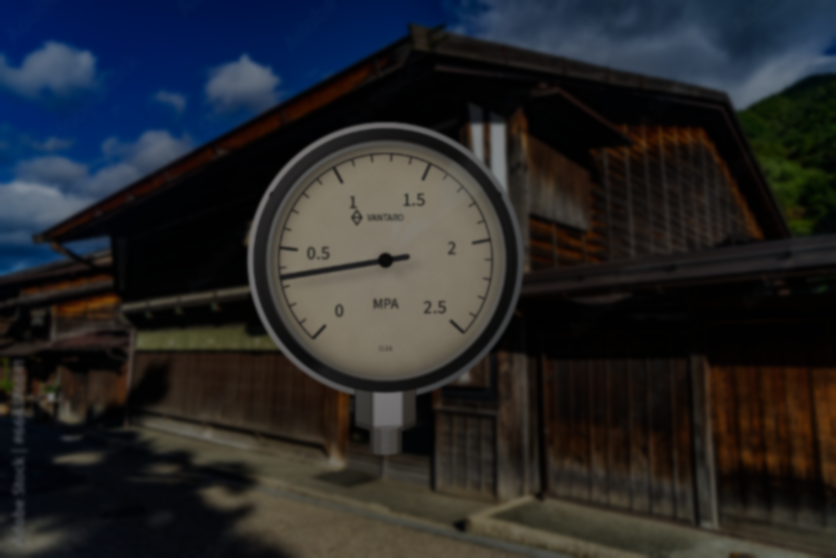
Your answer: 0.35,MPa
